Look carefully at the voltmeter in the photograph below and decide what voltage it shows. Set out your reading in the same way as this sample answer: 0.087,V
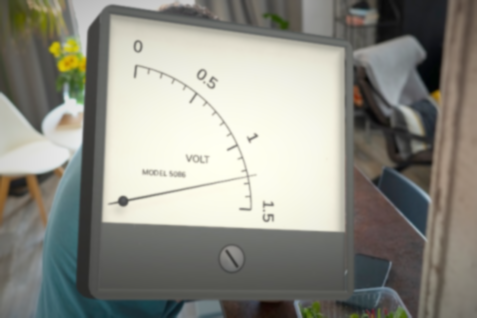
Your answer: 1.25,V
